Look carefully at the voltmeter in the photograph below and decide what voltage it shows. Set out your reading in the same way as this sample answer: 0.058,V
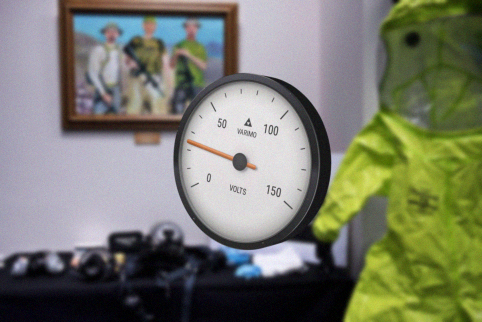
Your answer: 25,V
